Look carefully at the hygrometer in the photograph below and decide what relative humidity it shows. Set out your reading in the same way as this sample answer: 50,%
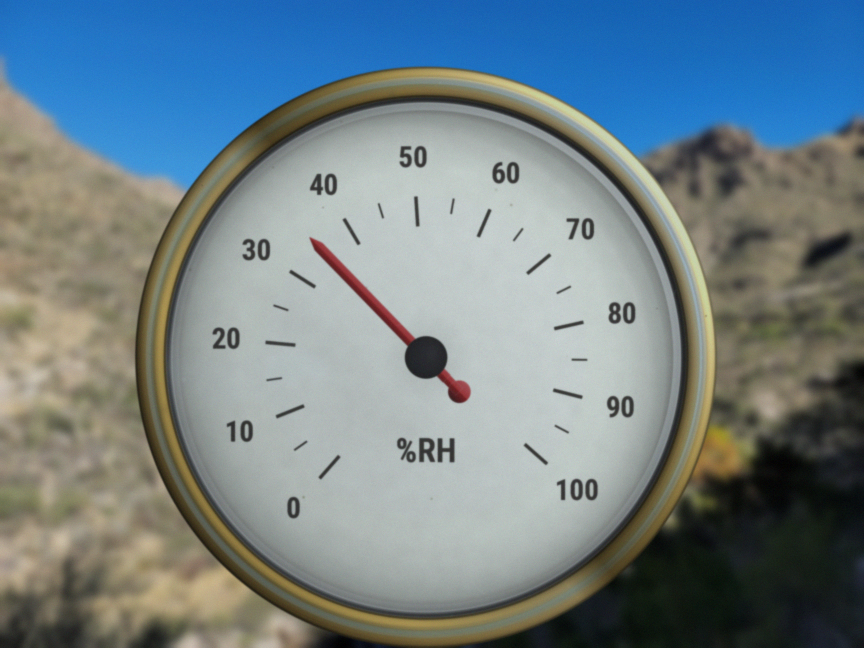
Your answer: 35,%
